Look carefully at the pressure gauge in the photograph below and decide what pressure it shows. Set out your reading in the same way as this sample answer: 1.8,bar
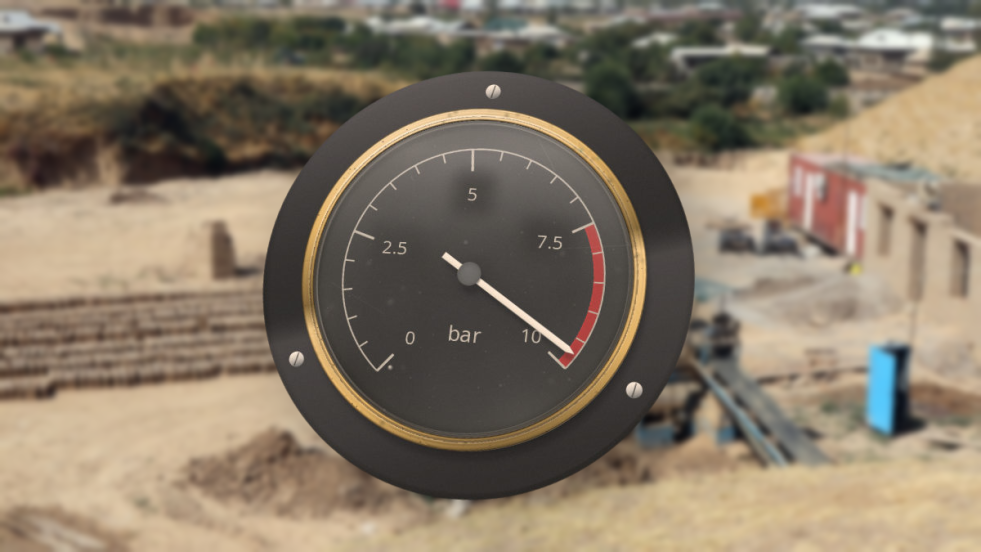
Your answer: 9.75,bar
